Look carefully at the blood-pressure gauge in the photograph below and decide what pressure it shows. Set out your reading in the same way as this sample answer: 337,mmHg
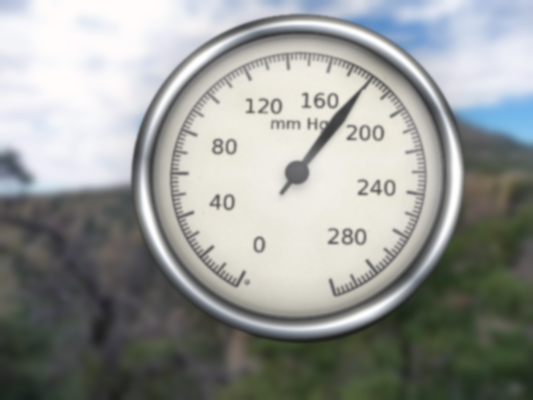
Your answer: 180,mmHg
